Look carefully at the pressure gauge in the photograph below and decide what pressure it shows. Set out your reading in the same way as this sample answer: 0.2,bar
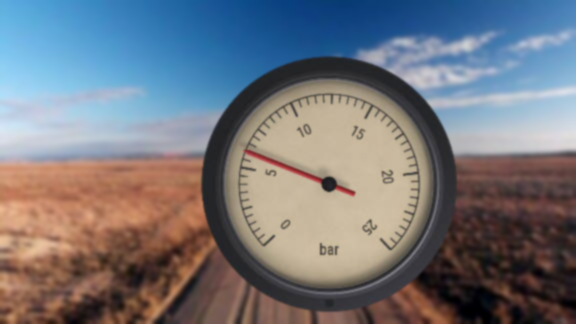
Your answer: 6,bar
